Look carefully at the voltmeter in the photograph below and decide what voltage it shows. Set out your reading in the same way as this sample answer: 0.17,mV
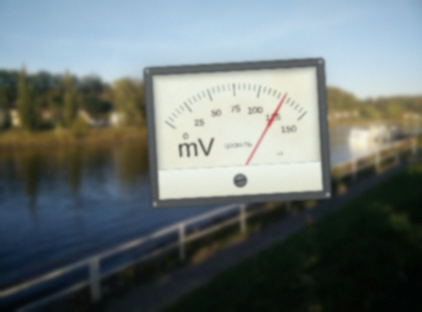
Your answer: 125,mV
